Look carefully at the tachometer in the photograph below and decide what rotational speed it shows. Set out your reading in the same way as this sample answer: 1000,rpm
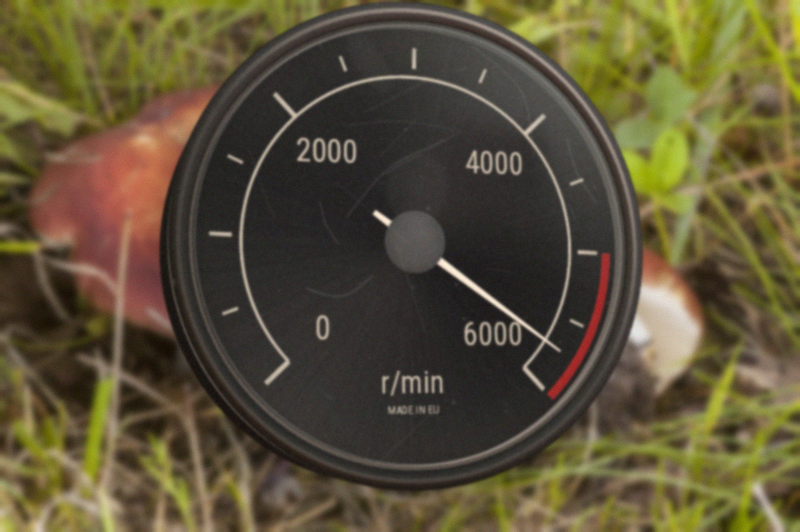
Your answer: 5750,rpm
